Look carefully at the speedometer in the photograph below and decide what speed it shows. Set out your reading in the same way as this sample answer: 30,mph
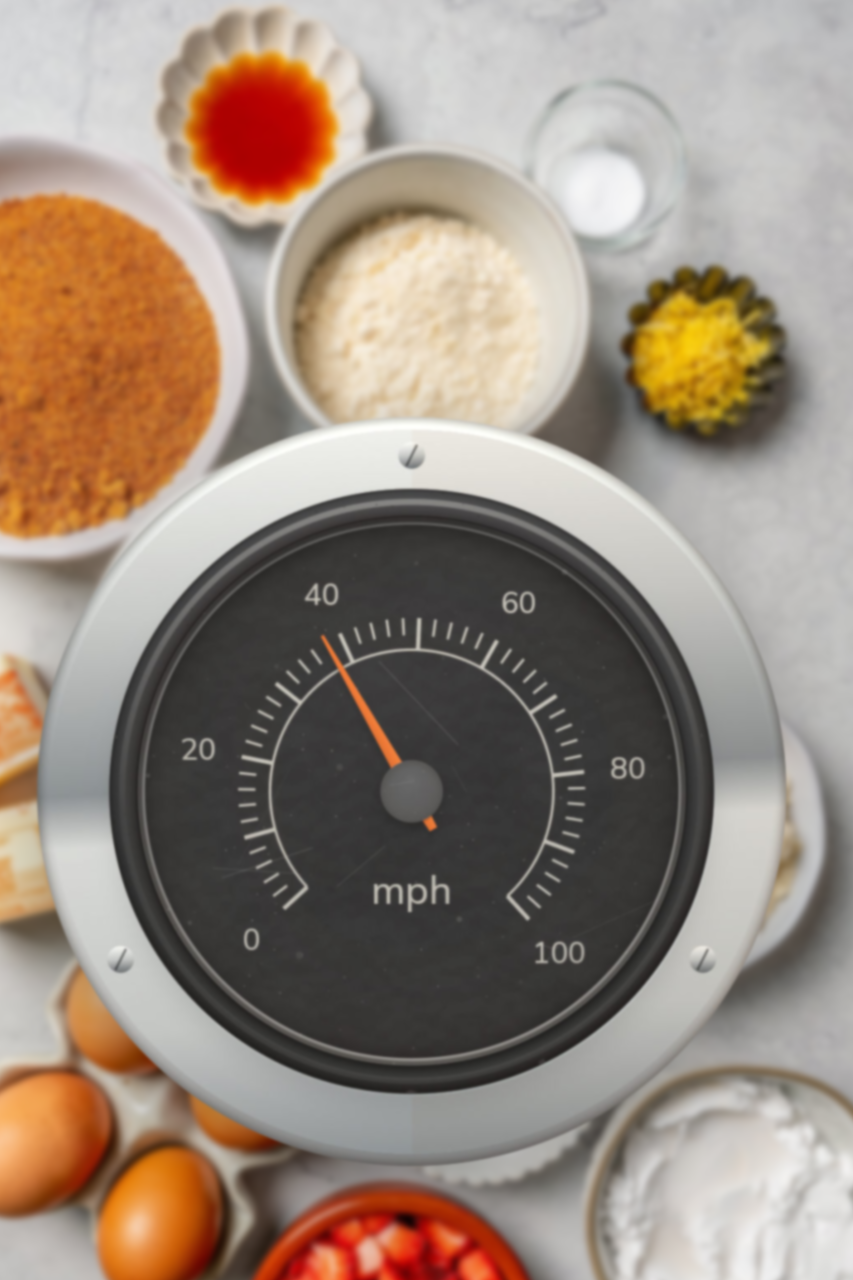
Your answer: 38,mph
